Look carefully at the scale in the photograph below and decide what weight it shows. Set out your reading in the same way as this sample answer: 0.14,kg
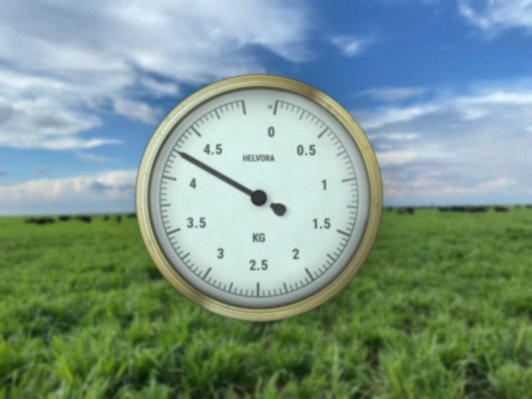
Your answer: 4.25,kg
